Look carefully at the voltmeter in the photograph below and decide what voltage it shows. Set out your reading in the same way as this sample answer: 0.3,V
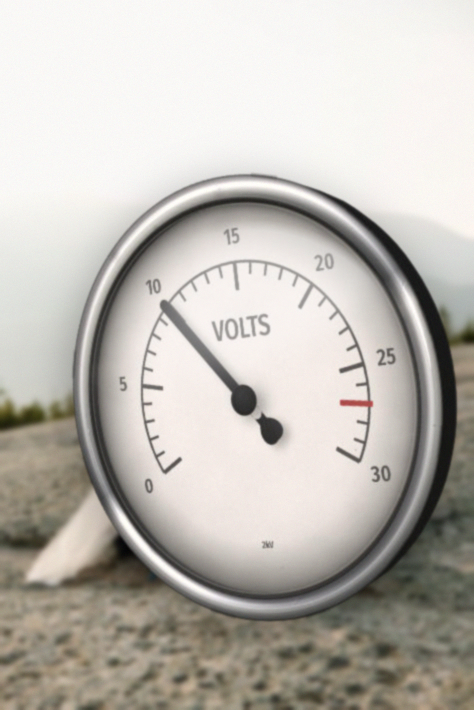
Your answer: 10,V
